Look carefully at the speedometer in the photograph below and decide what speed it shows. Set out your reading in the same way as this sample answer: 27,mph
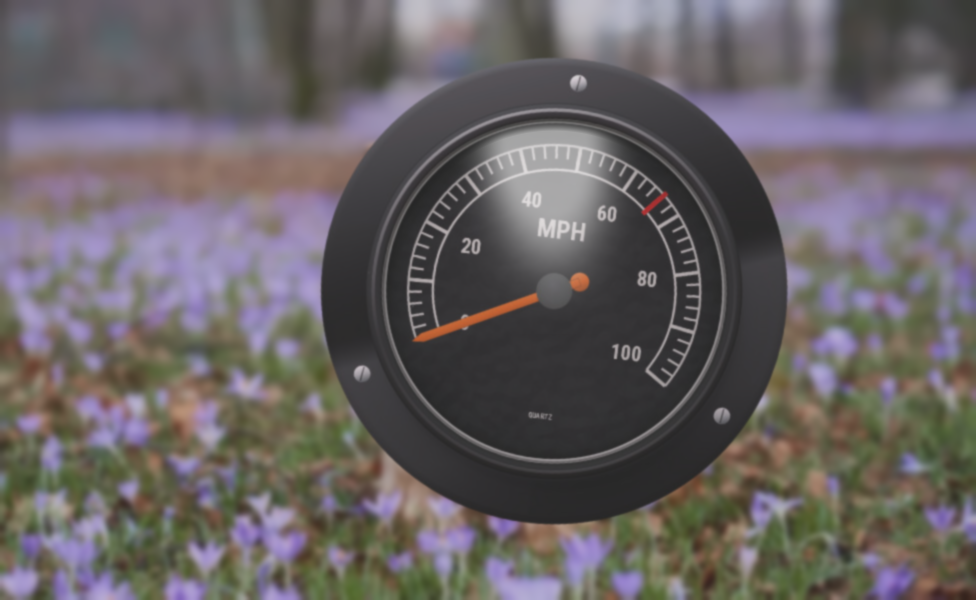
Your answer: 0,mph
